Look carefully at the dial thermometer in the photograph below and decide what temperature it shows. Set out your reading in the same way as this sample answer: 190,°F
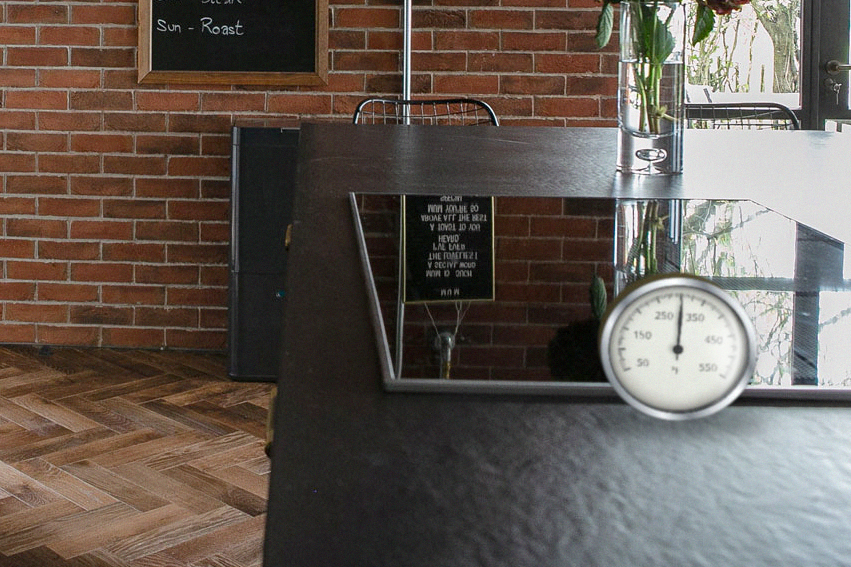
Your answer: 300,°F
